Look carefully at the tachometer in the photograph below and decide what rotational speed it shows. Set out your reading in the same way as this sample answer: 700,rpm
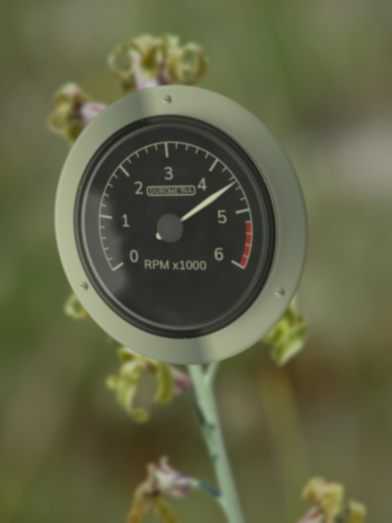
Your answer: 4500,rpm
